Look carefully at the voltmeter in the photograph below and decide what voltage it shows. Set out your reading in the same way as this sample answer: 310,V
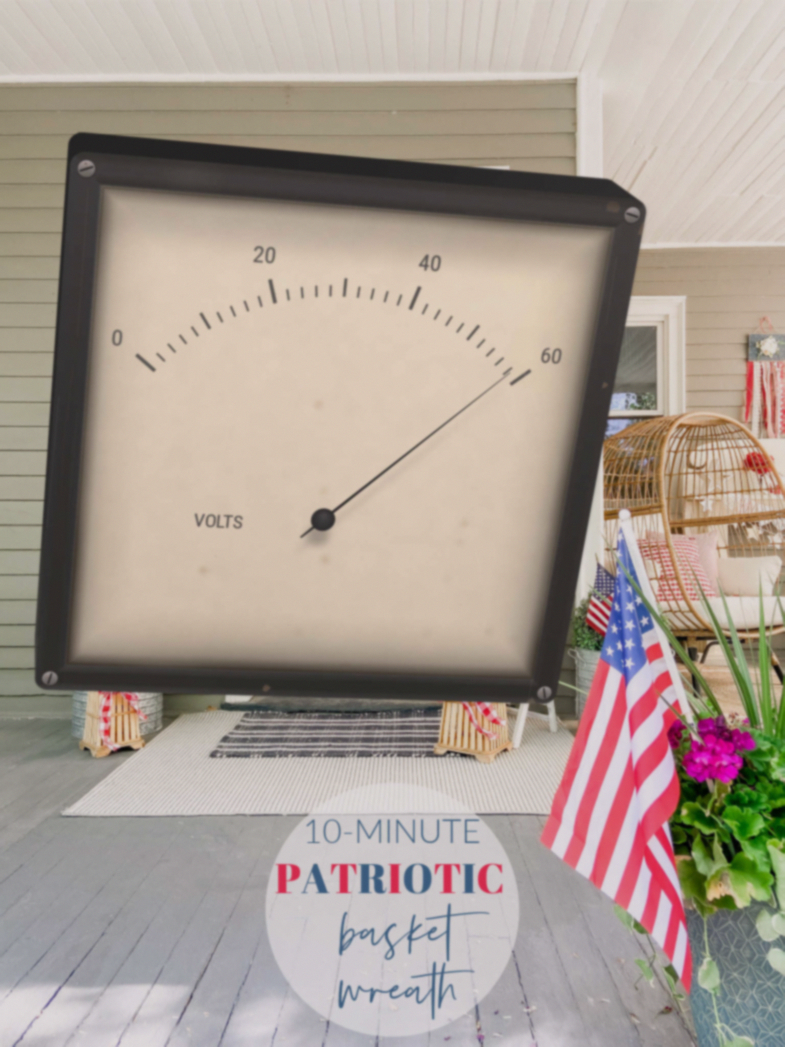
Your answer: 58,V
